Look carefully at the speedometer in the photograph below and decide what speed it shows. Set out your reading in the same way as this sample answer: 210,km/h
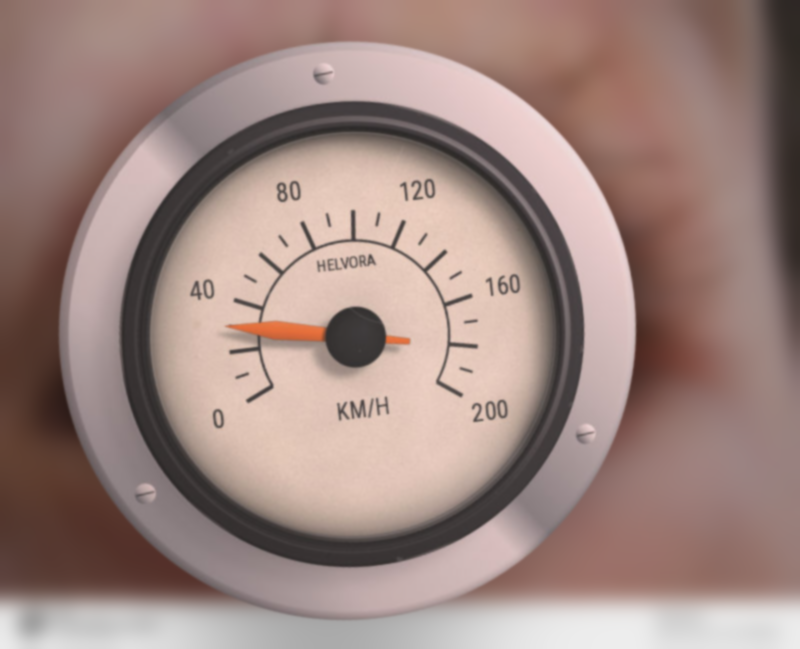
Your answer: 30,km/h
